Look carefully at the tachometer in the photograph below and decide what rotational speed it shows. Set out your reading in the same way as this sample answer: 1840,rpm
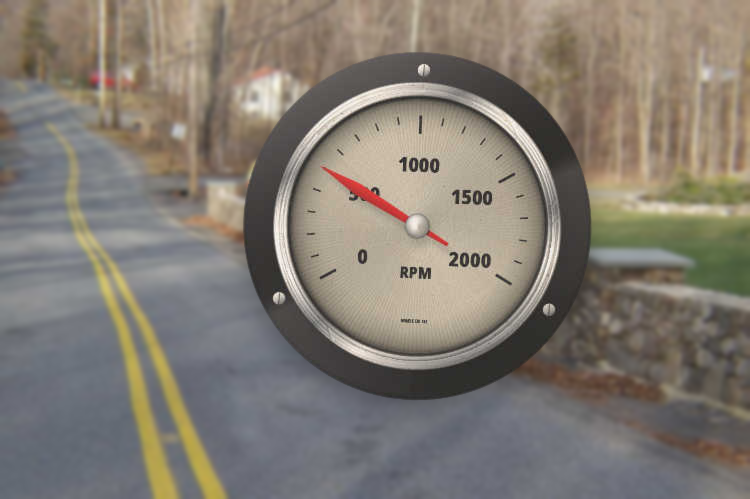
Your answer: 500,rpm
